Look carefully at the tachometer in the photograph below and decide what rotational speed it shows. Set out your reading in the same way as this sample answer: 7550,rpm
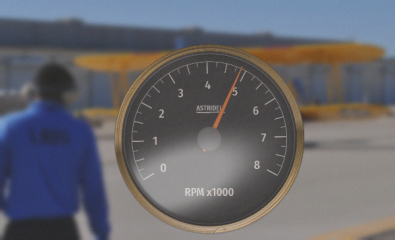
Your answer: 4875,rpm
